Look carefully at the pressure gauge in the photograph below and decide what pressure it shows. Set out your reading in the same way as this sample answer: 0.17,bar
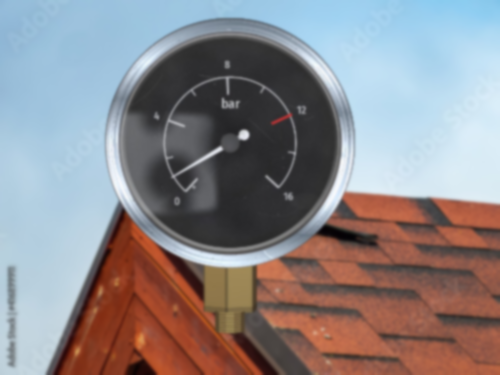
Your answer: 1,bar
